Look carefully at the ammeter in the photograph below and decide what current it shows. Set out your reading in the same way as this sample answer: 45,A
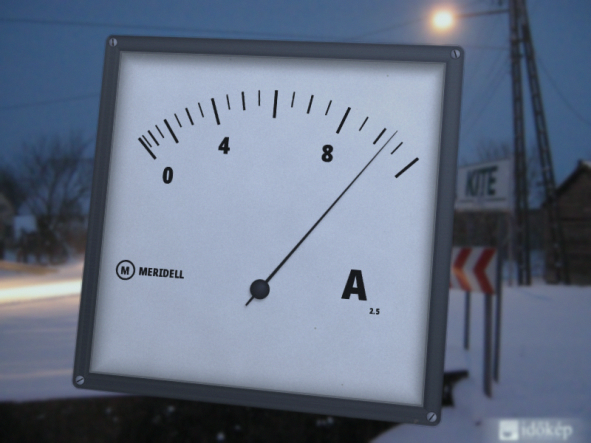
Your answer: 9.25,A
